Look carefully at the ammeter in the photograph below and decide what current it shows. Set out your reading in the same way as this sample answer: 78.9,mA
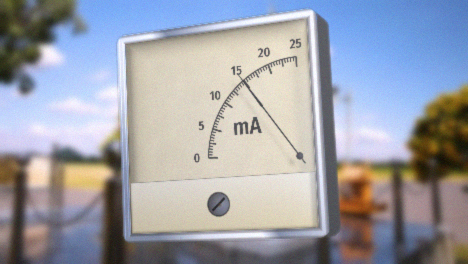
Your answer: 15,mA
